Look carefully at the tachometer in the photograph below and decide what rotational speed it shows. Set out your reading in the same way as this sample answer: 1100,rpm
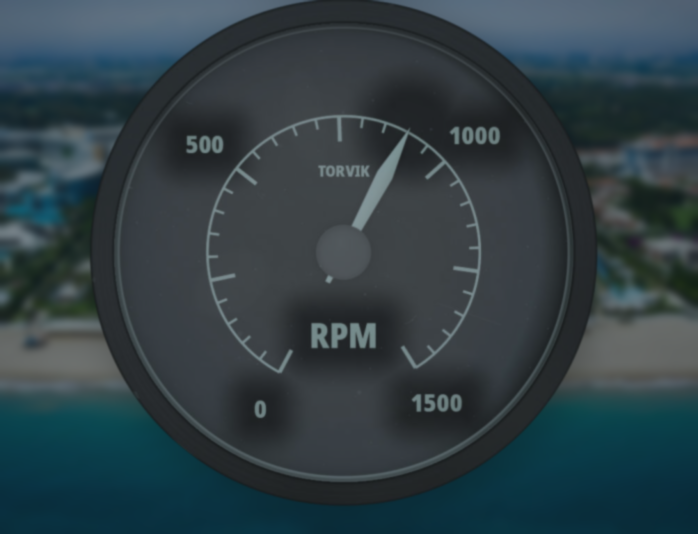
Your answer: 900,rpm
